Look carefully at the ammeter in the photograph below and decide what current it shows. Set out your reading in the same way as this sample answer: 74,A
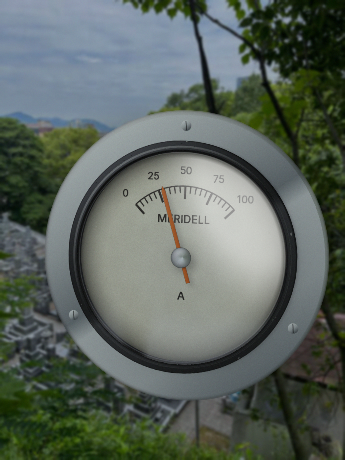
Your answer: 30,A
